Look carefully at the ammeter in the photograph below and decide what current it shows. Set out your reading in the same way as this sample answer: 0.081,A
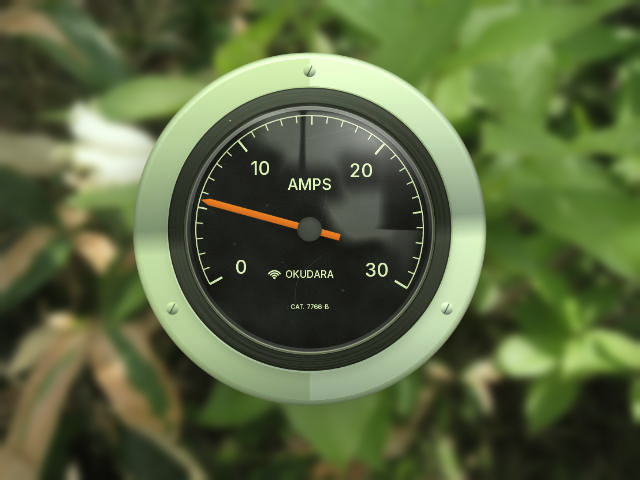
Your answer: 5.5,A
